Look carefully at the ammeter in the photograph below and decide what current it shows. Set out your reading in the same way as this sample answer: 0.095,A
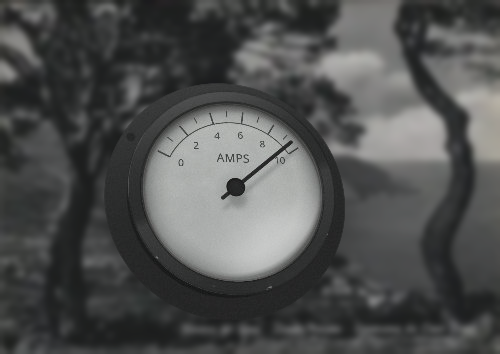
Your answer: 9.5,A
